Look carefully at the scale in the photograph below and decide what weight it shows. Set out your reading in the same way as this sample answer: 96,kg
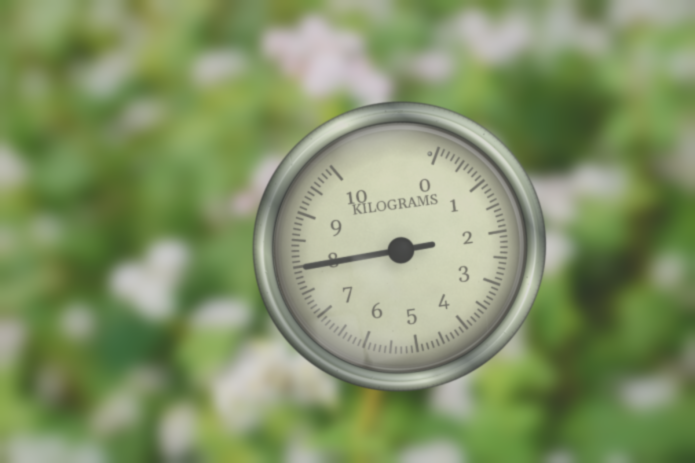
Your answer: 8,kg
